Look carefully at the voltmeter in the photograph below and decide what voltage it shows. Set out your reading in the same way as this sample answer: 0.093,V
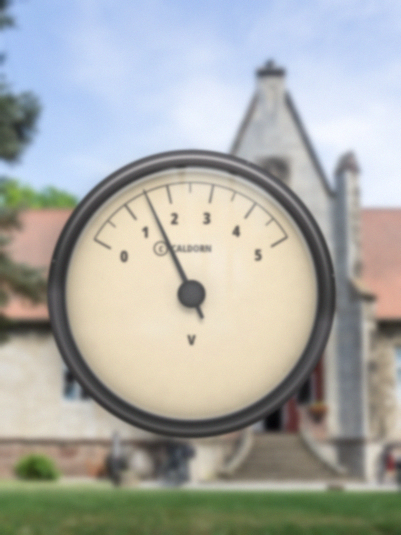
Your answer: 1.5,V
